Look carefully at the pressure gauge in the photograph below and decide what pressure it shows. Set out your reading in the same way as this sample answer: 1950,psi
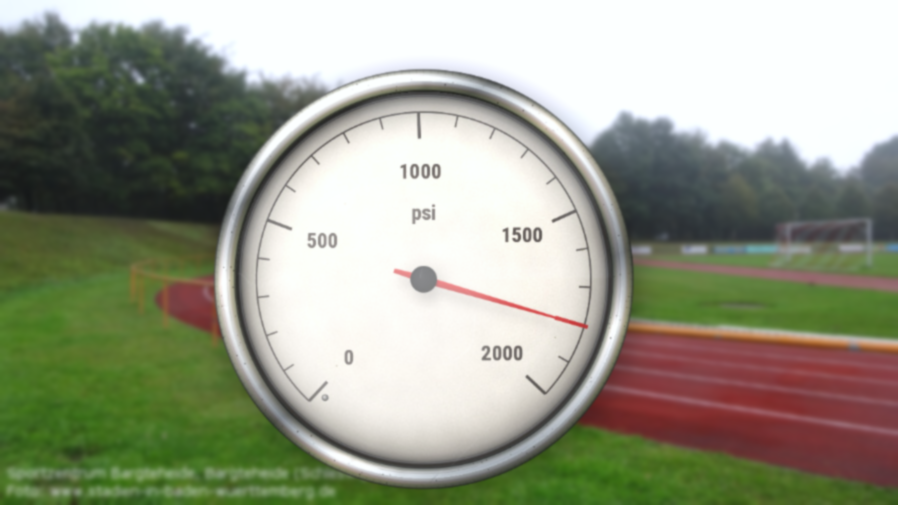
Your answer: 1800,psi
